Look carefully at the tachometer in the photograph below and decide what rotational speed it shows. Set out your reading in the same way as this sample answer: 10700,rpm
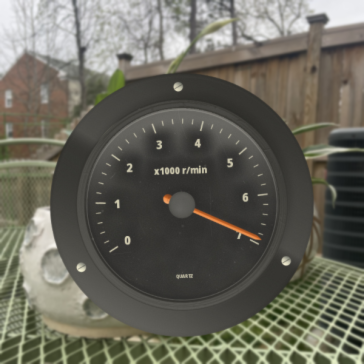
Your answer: 6900,rpm
